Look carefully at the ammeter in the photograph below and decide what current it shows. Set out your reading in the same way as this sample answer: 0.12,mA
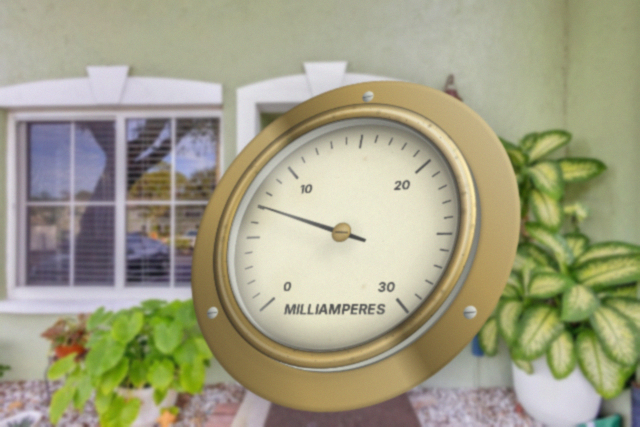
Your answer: 7,mA
